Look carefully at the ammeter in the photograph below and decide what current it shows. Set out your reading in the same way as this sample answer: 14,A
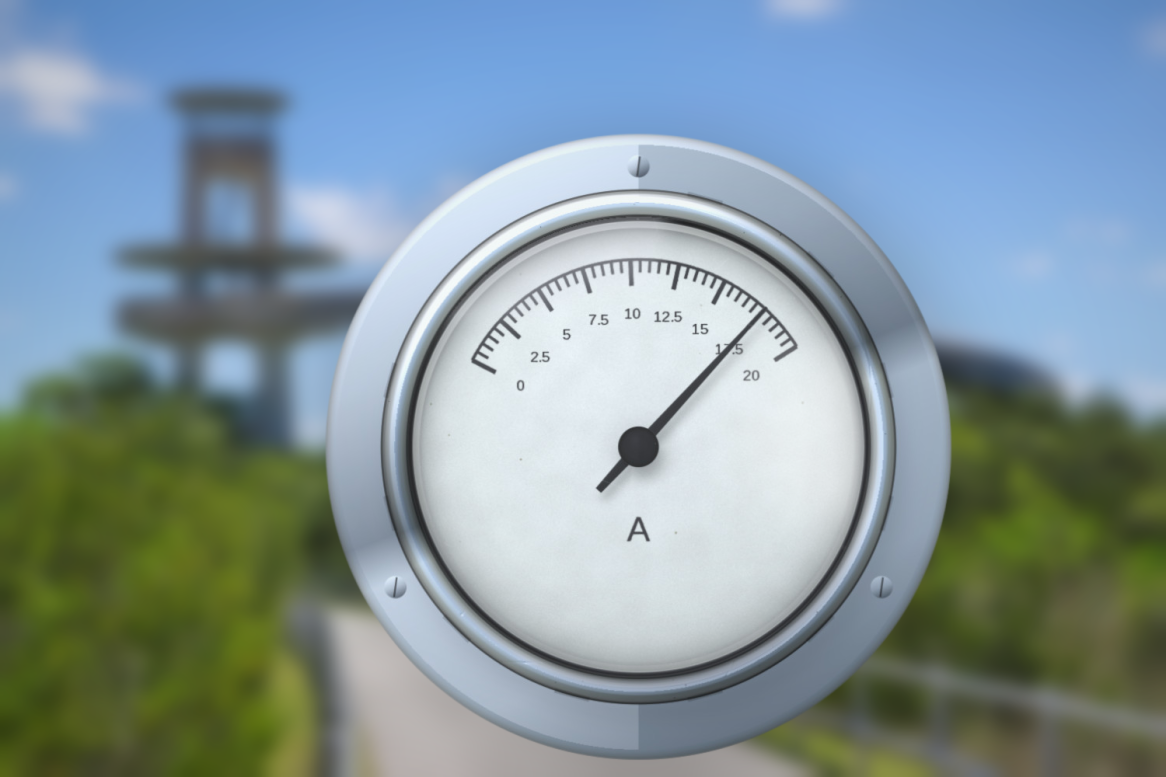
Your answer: 17.5,A
